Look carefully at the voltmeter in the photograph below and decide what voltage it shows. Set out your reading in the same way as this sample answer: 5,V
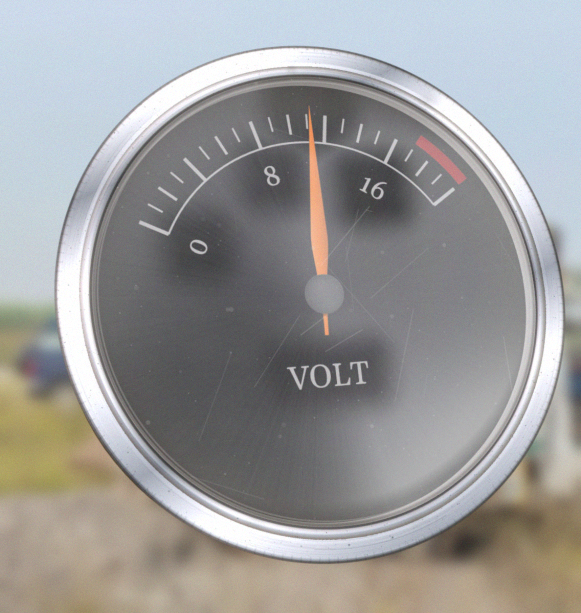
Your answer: 11,V
